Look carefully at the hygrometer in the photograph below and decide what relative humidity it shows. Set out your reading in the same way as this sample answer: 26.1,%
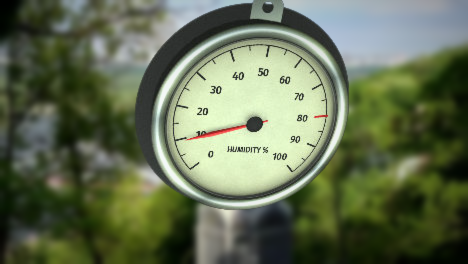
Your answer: 10,%
